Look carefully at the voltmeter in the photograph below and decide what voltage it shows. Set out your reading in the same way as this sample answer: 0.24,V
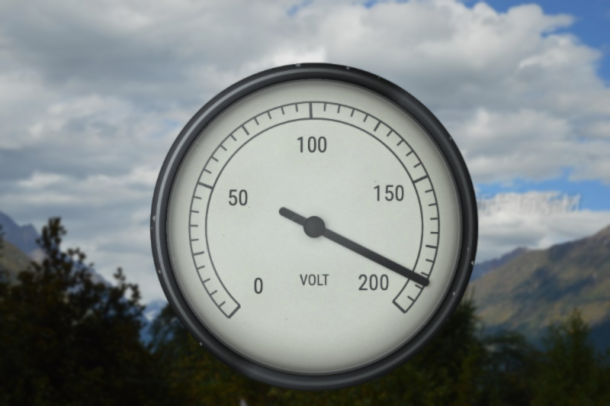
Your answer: 187.5,V
